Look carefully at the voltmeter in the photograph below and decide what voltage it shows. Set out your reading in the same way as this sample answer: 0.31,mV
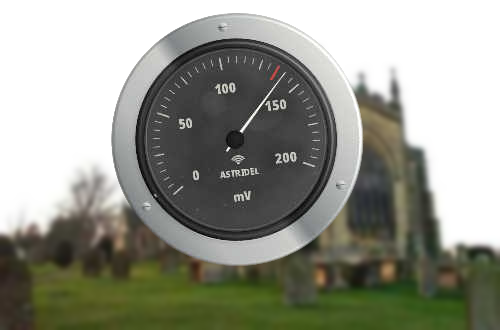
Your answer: 140,mV
